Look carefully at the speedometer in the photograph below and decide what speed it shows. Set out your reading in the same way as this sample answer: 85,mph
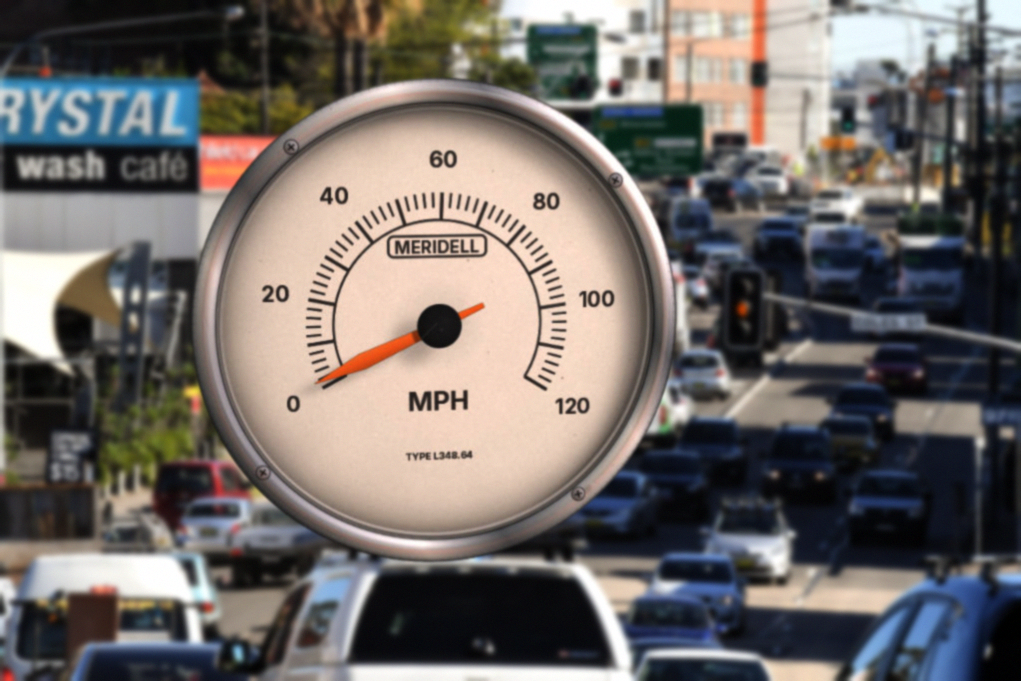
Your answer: 2,mph
